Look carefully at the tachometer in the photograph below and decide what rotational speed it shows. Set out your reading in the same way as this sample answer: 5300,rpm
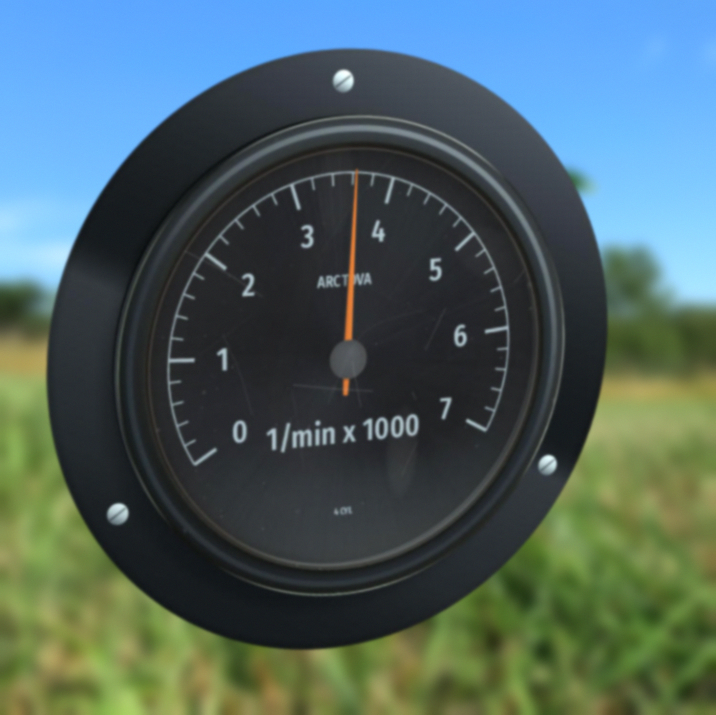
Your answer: 3600,rpm
